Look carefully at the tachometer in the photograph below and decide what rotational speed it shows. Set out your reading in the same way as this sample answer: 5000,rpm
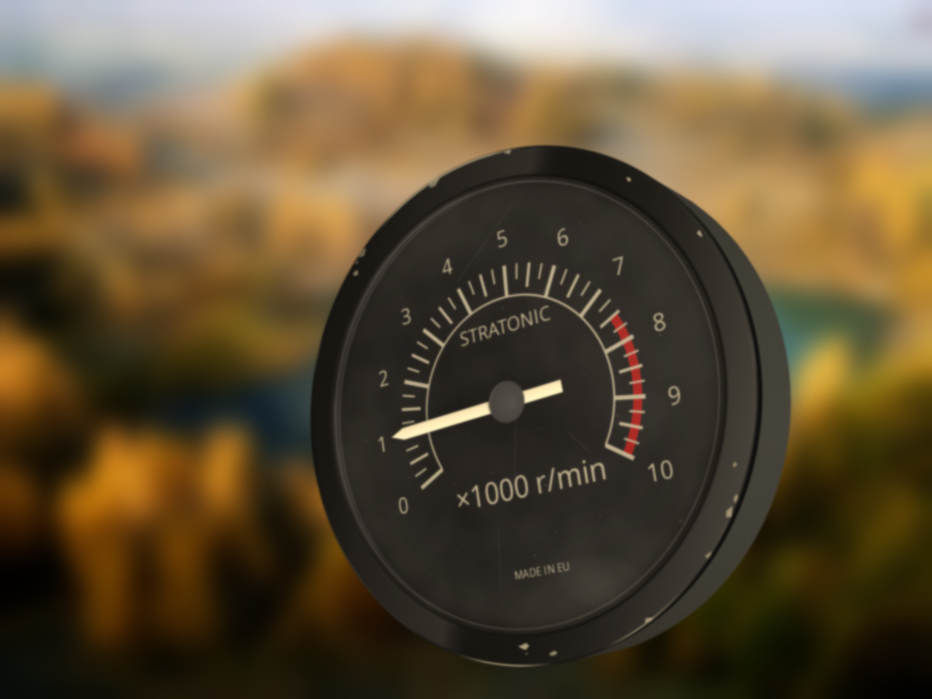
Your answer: 1000,rpm
